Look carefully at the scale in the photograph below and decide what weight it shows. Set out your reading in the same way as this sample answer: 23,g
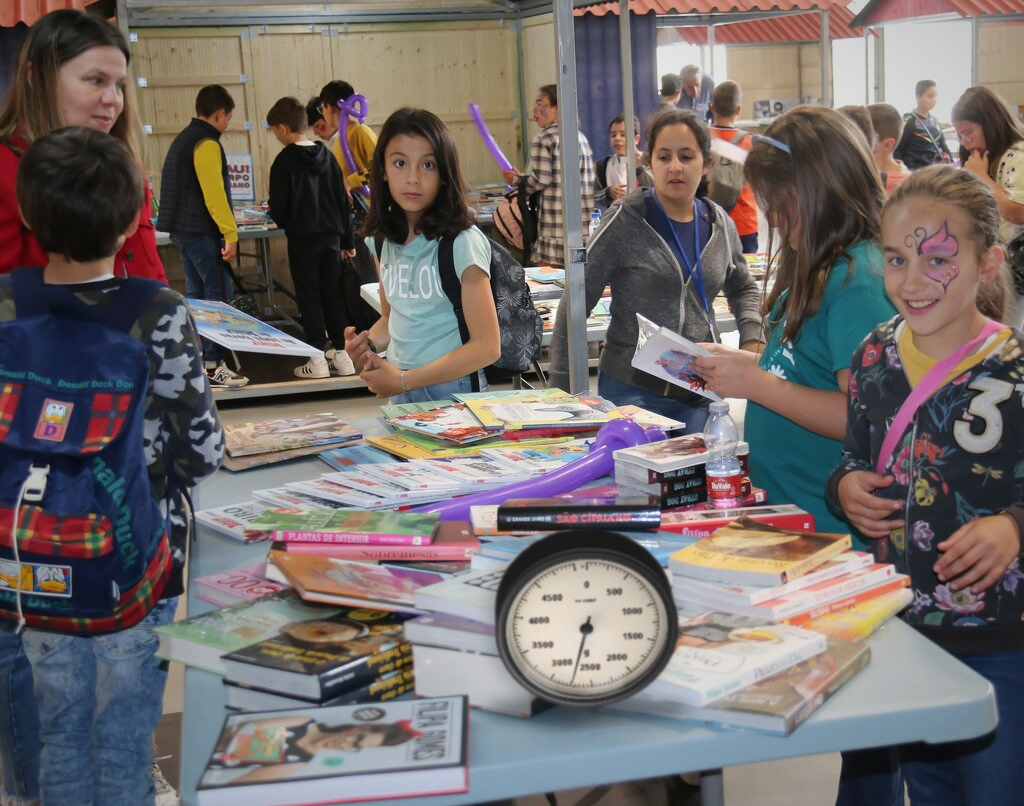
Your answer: 2750,g
